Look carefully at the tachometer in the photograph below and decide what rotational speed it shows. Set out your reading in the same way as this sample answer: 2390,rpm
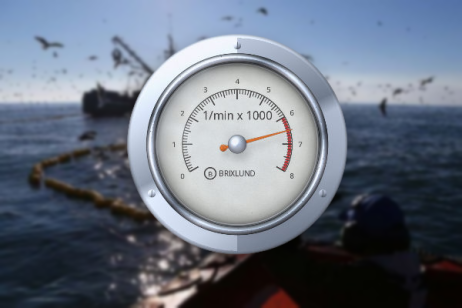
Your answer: 6500,rpm
